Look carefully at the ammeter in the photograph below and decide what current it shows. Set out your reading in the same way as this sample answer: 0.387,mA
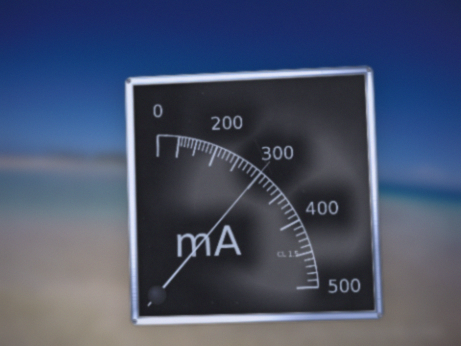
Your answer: 300,mA
